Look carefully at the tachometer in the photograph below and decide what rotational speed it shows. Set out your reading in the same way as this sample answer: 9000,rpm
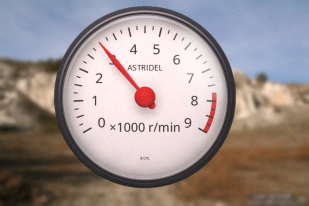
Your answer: 3000,rpm
